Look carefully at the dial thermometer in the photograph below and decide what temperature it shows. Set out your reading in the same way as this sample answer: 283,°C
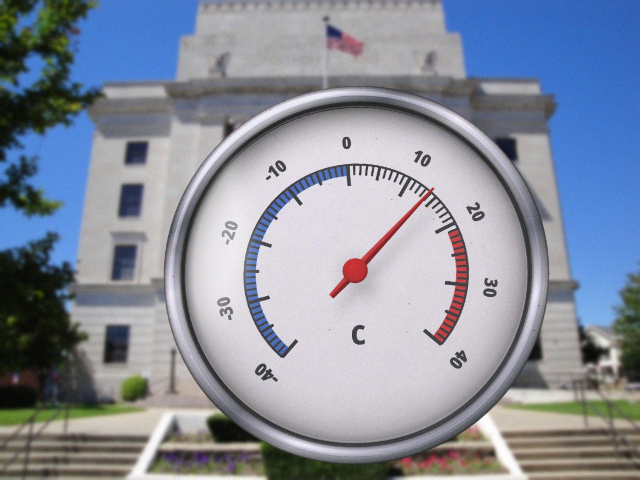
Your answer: 14,°C
